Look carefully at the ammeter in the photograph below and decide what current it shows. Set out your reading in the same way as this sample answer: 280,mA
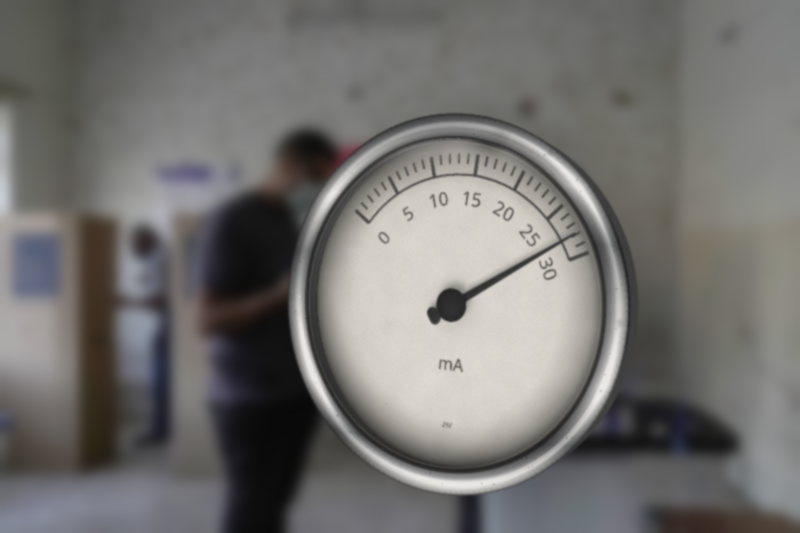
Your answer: 28,mA
